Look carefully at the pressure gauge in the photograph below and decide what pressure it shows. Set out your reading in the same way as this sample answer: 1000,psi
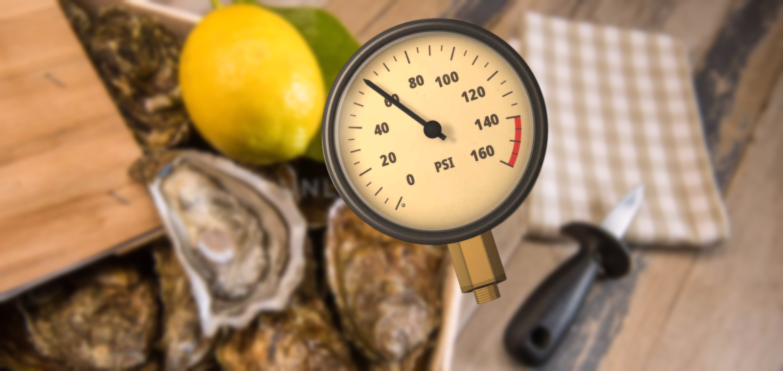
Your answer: 60,psi
